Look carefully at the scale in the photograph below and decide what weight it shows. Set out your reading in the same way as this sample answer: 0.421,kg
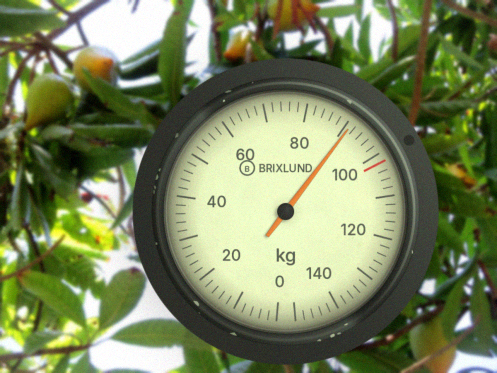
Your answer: 91,kg
